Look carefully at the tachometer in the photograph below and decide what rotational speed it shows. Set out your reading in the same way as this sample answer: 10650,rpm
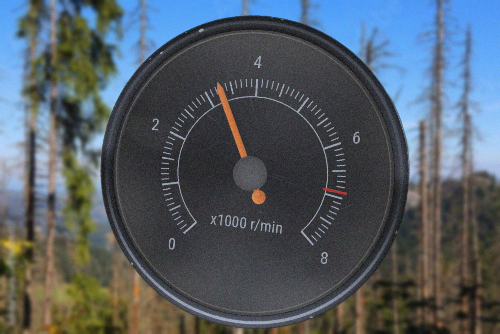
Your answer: 3300,rpm
